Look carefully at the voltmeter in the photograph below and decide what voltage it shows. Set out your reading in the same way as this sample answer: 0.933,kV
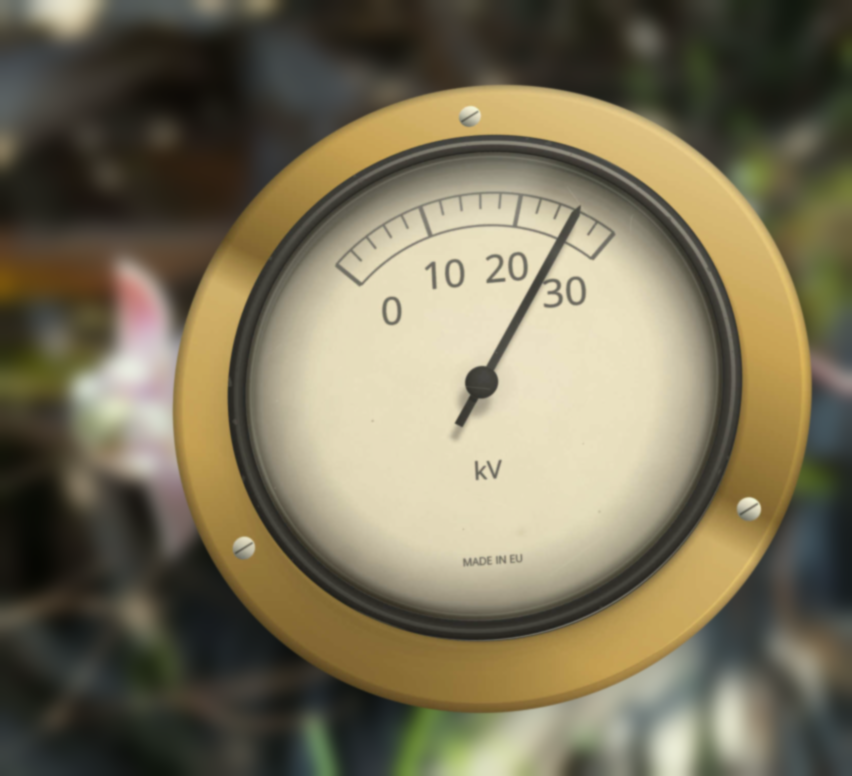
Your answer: 26,kV
